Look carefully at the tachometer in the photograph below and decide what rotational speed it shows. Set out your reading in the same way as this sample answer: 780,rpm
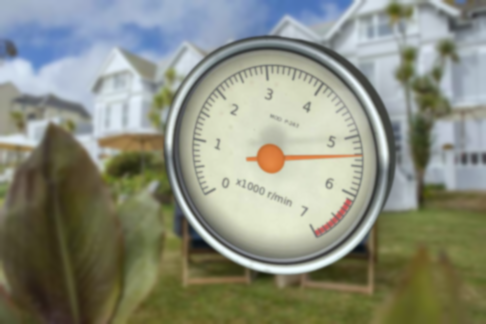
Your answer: 5300,rpm
